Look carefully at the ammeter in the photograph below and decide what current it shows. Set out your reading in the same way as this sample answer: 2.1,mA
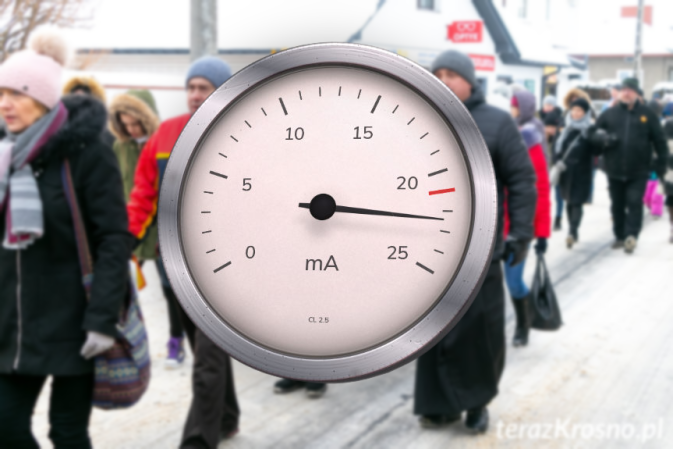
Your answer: 22.5,mA
